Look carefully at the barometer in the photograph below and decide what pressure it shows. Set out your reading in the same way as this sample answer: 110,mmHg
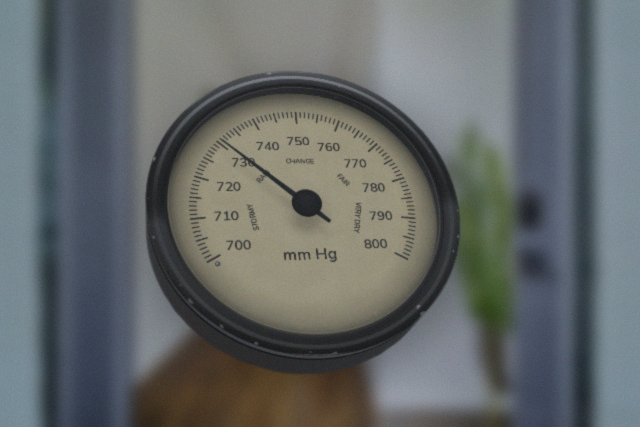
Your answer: 730,mmHg
